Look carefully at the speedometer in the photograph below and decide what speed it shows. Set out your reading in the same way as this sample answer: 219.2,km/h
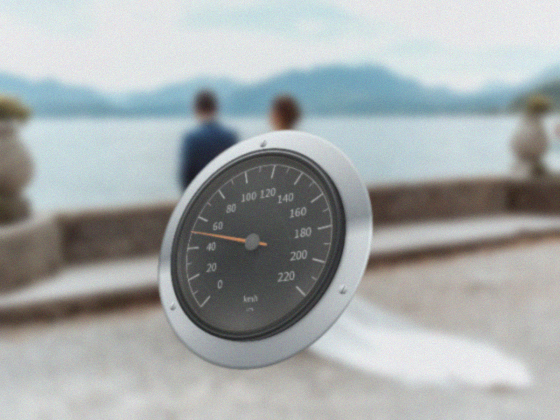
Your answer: 50,km/h
